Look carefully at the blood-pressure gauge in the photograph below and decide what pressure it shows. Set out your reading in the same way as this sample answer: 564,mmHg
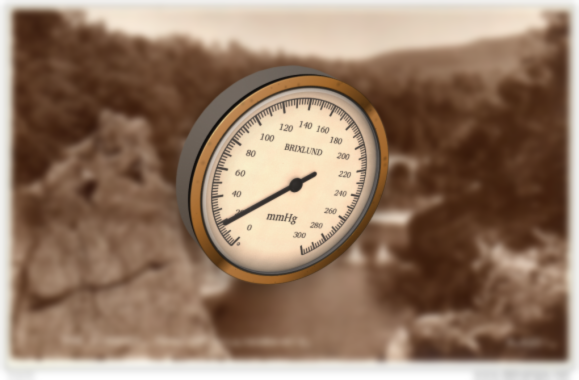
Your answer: 20,mmHg
